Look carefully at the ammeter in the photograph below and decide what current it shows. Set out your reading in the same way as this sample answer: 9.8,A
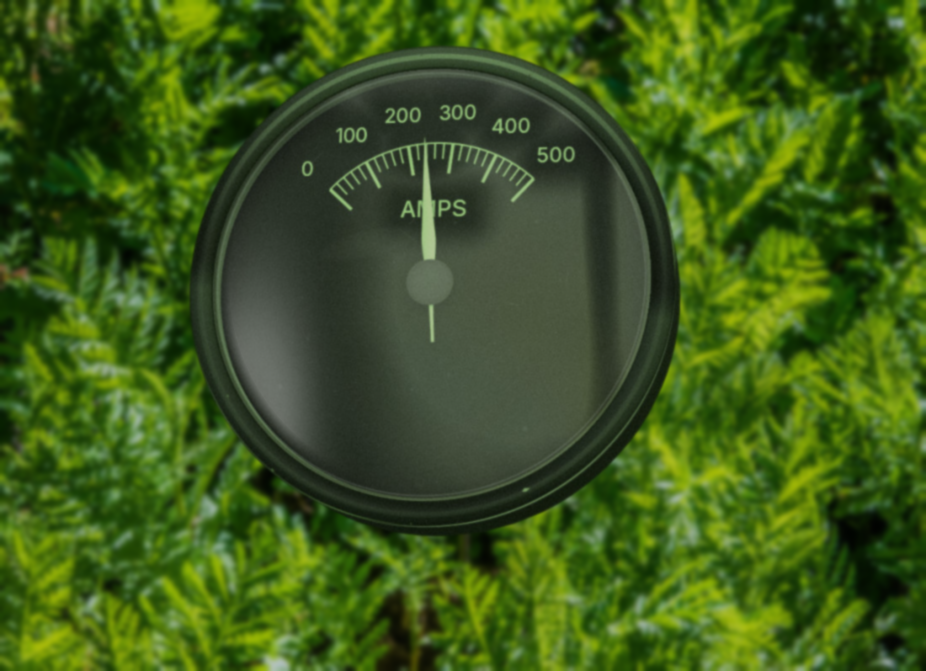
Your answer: 240,A
